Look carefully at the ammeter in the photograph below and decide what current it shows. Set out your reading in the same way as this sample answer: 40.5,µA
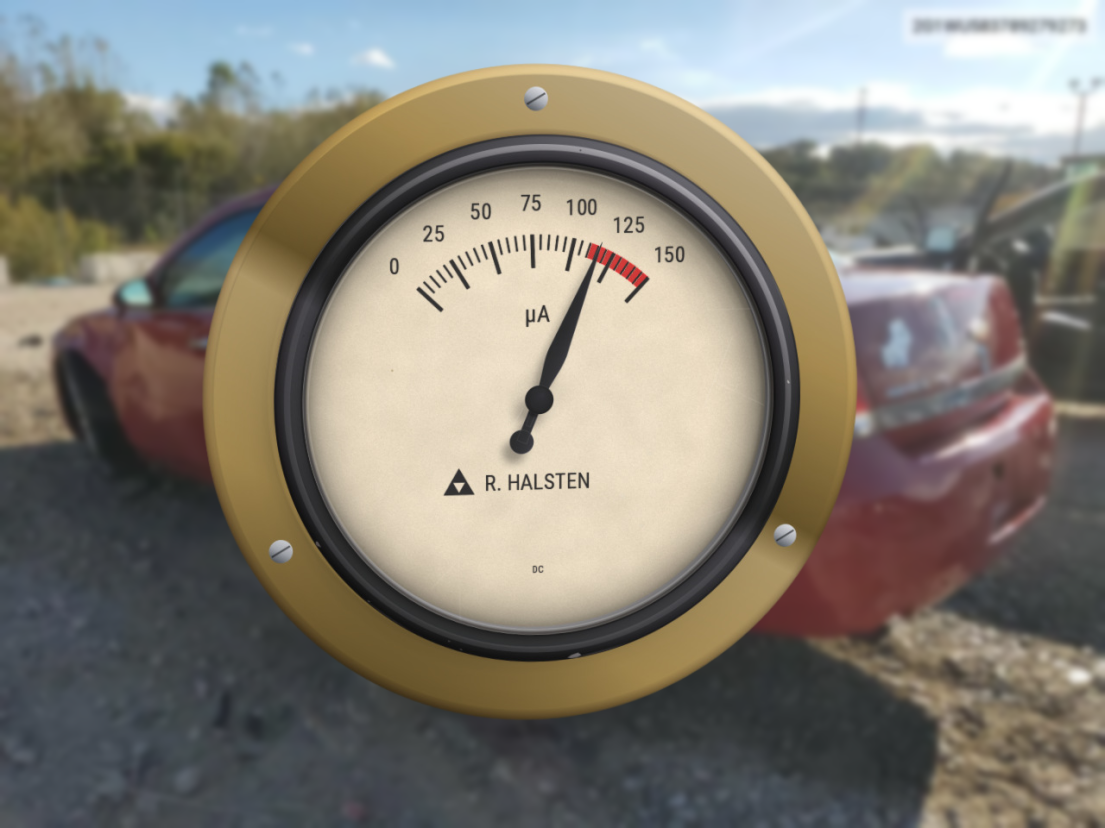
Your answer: 115,µA
